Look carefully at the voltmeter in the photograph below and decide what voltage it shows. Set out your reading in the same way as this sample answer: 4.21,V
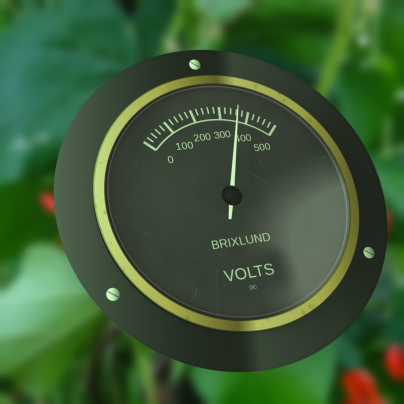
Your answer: 360,V
